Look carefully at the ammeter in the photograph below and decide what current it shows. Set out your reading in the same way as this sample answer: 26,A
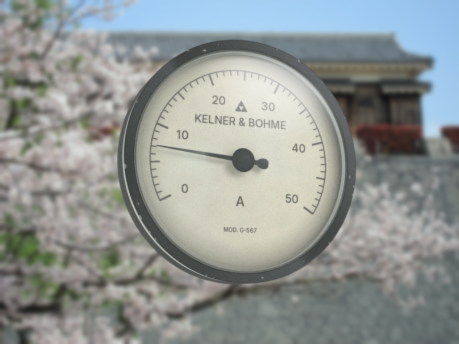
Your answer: 7,A
